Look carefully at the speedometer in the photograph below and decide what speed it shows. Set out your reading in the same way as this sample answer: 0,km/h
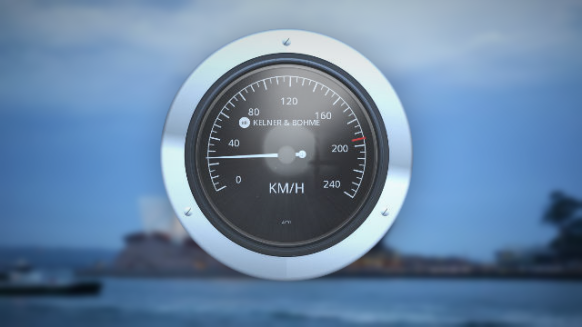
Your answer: 25,km/h
